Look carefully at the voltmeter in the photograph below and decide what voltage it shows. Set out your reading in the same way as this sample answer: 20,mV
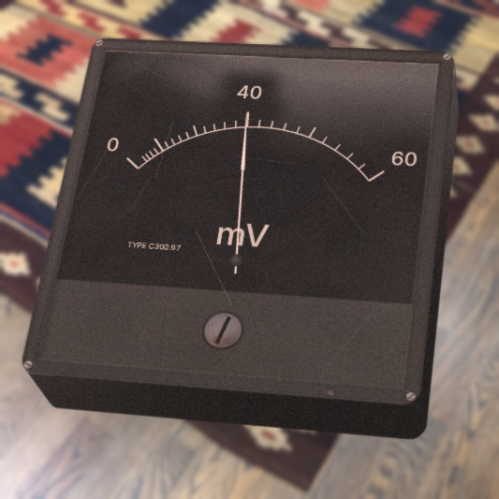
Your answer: 40,mV
